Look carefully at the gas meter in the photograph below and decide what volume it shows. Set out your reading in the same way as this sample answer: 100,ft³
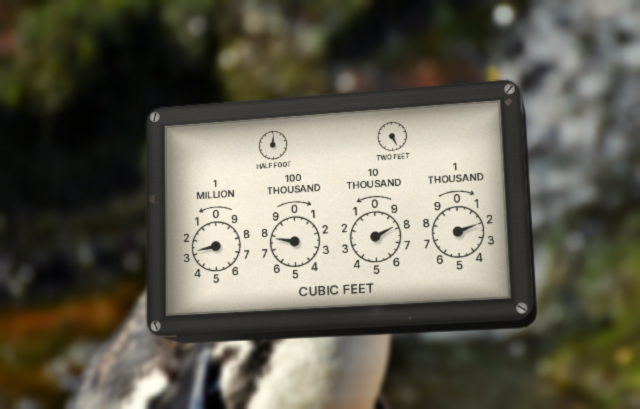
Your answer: 278200,ft³
